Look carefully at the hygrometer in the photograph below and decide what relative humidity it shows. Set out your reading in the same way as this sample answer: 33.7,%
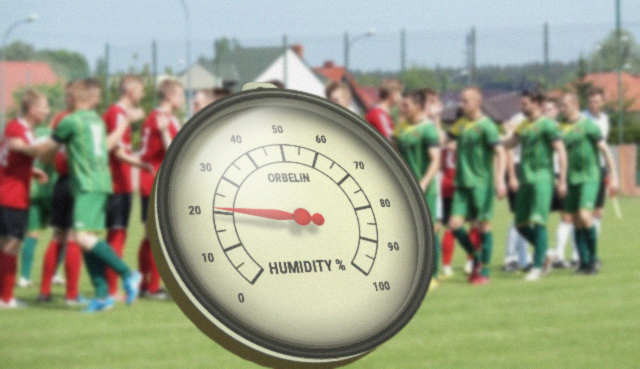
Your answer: 20,%
